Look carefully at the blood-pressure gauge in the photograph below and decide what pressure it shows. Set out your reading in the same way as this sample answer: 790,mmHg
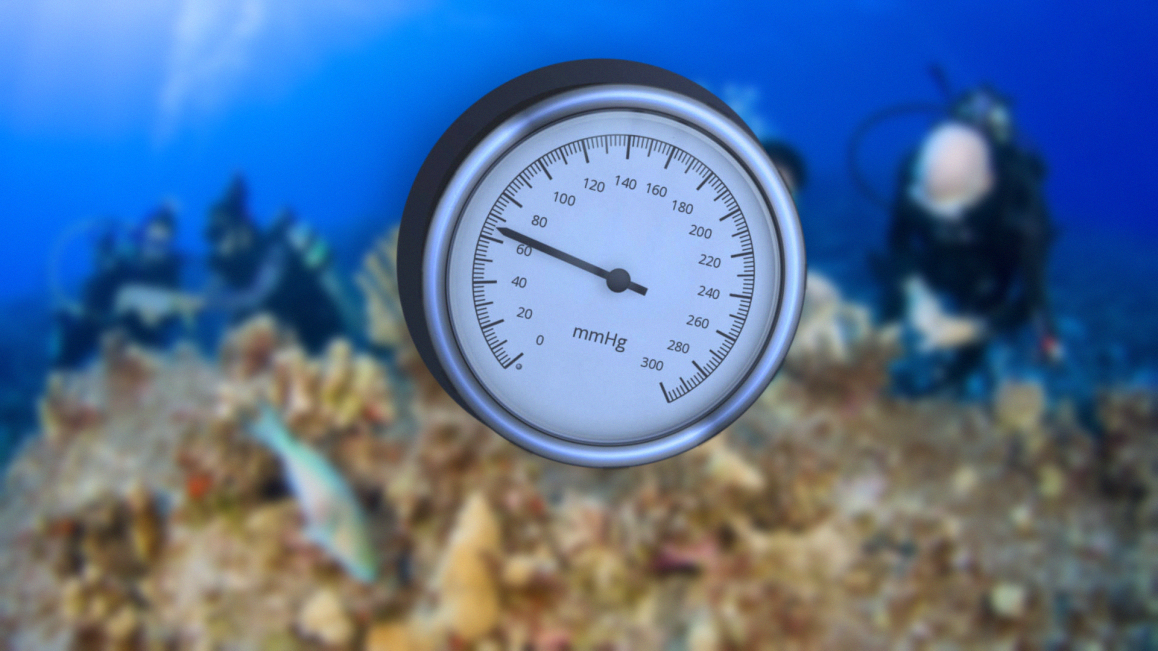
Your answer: 66,mmHg
